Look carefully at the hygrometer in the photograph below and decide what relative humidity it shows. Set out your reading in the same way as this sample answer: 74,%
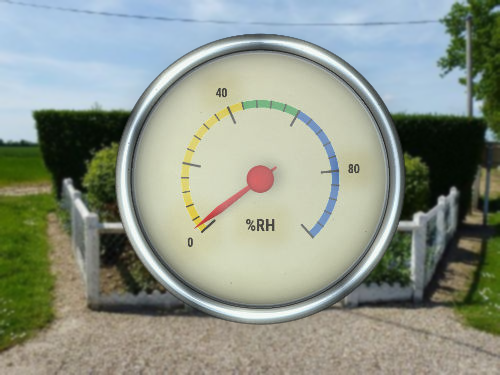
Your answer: 2,%
